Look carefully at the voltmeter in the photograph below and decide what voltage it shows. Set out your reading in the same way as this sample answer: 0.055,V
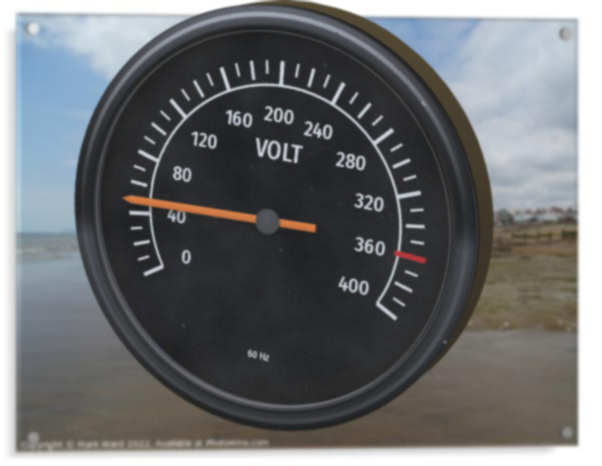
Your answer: 50,V
